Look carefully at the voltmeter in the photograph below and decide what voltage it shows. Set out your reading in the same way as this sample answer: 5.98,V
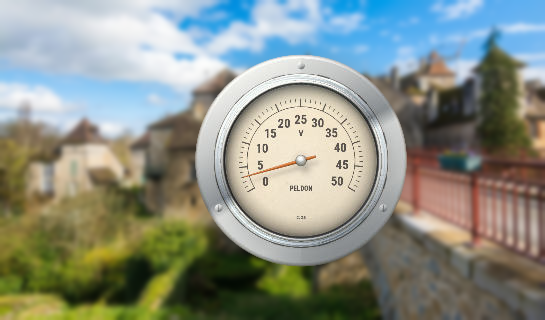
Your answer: 3,V
